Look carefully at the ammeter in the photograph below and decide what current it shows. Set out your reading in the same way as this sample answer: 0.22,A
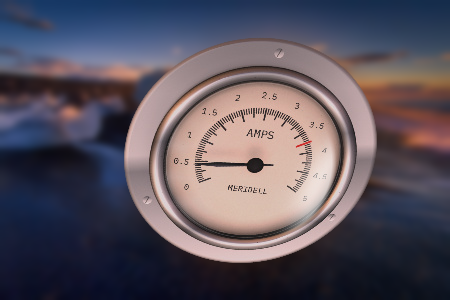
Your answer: 0.5,A
